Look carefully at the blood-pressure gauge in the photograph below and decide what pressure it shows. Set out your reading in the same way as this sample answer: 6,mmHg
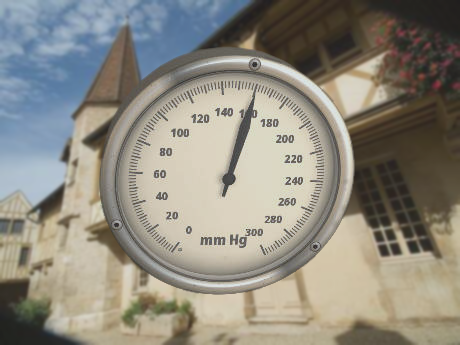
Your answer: 160,mmHg
